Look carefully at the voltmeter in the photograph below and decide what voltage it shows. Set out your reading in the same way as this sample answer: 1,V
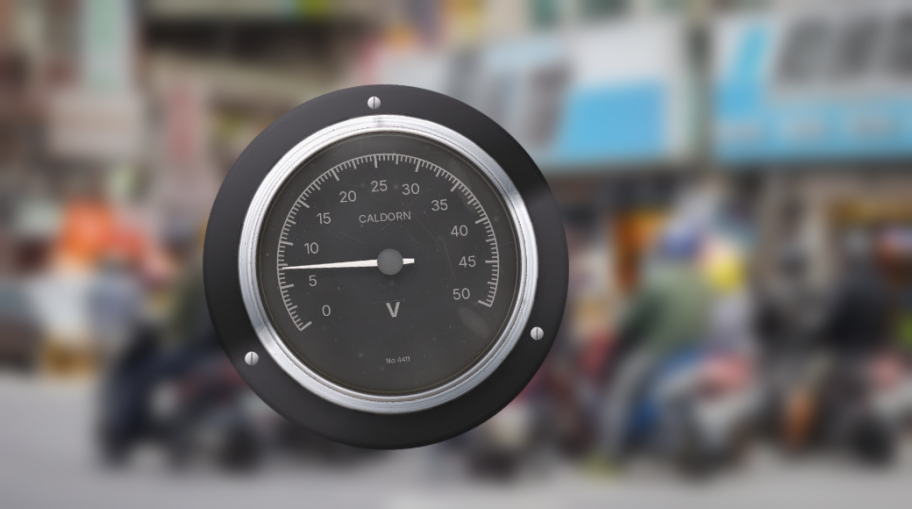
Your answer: 7,V
